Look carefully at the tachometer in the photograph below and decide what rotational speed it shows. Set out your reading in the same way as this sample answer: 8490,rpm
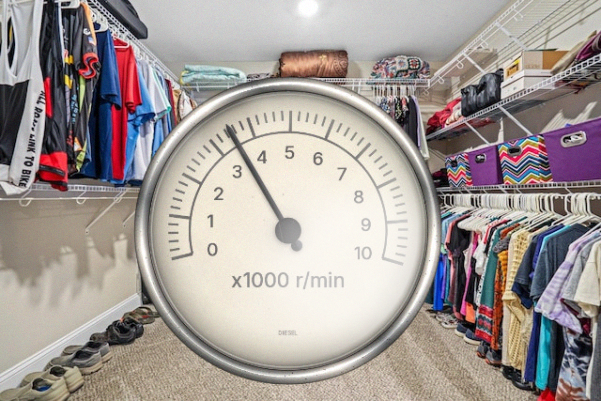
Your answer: 3500,rpm
